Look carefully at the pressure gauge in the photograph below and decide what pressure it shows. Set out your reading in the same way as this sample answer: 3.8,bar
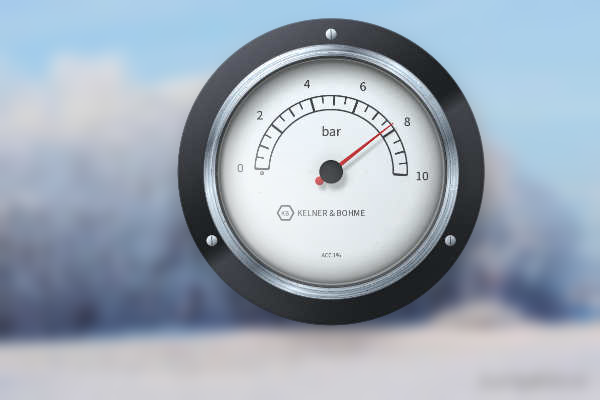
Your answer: 7.75,bar
